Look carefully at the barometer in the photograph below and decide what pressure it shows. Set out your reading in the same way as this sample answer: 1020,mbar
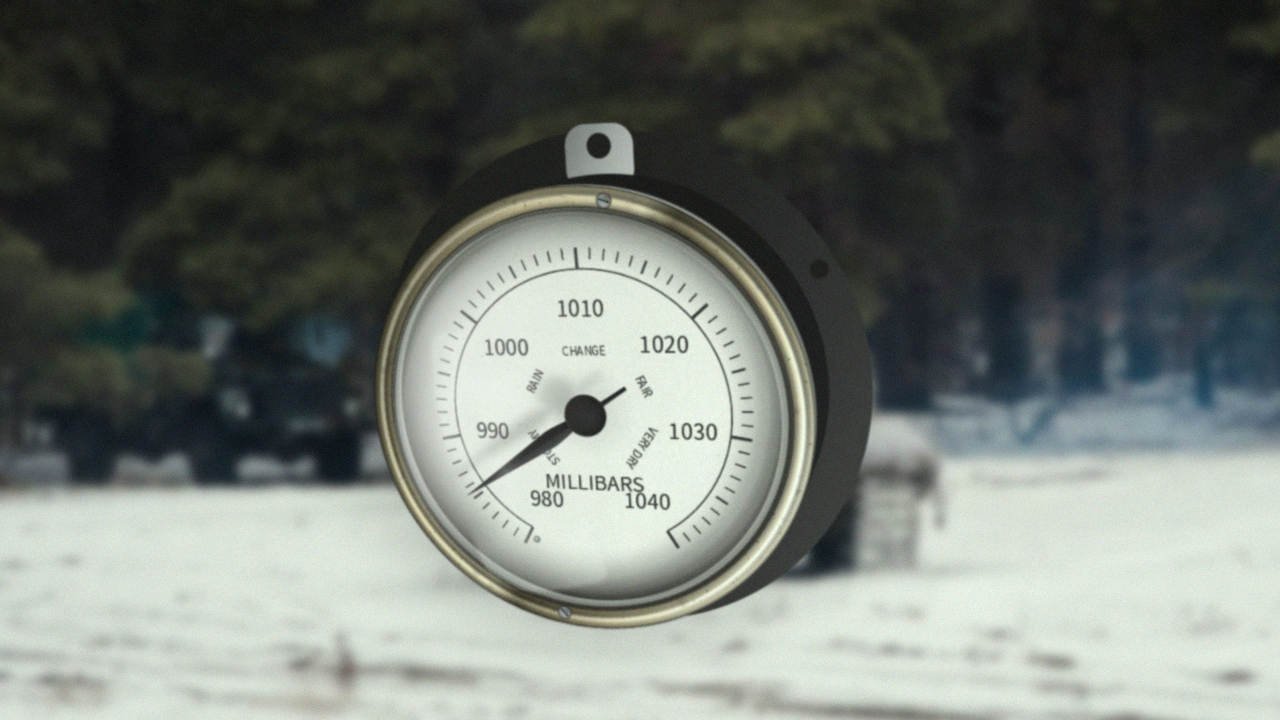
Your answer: 985.5,mbar
